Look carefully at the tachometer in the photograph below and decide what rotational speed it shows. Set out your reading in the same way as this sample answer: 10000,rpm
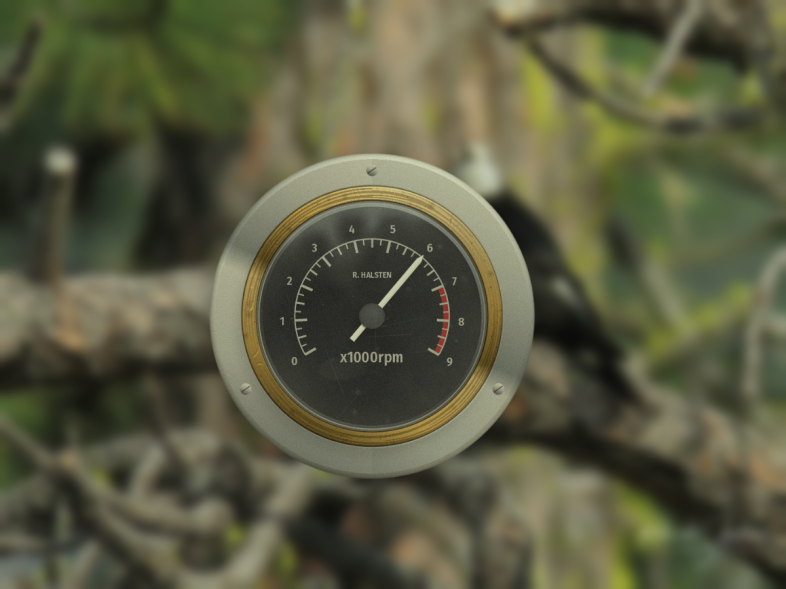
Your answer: 6000,rpm
